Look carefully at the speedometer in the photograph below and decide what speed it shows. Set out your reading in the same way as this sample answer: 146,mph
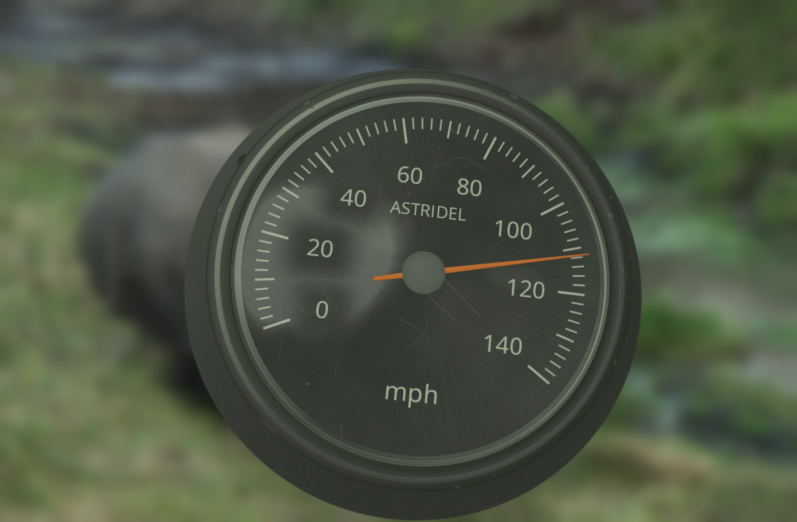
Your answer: 112,mph
